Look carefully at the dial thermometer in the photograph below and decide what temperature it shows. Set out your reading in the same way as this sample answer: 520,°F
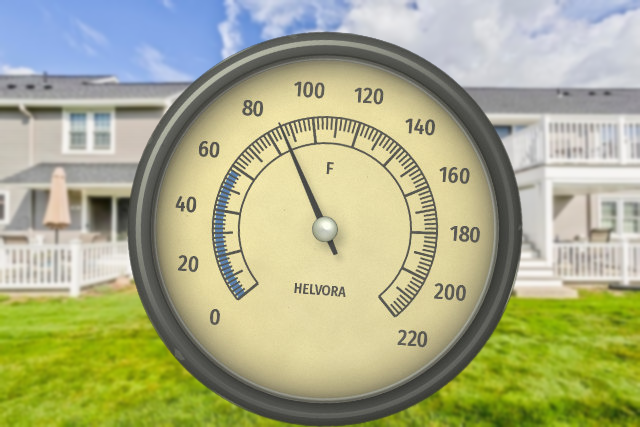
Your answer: 86,°F
